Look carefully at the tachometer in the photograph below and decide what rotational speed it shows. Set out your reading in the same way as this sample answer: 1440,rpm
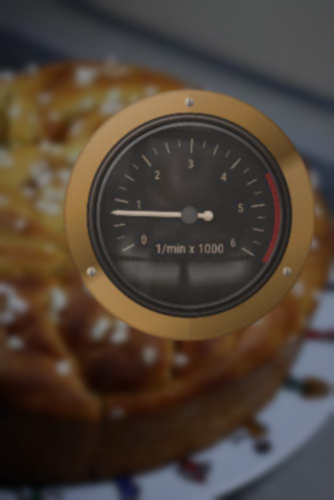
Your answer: 750,rpm
